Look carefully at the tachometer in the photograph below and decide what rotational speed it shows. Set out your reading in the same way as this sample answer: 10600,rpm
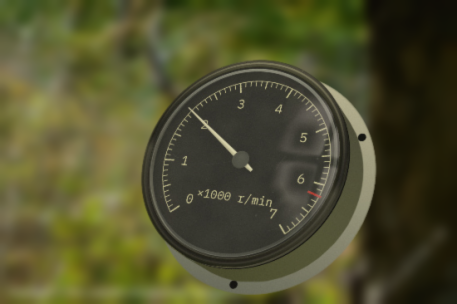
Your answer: 2000,rpm
